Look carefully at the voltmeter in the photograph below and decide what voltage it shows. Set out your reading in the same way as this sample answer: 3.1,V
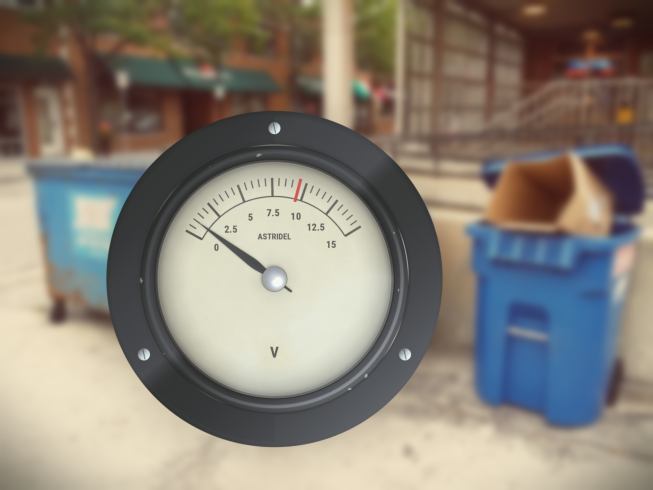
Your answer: 1,V
